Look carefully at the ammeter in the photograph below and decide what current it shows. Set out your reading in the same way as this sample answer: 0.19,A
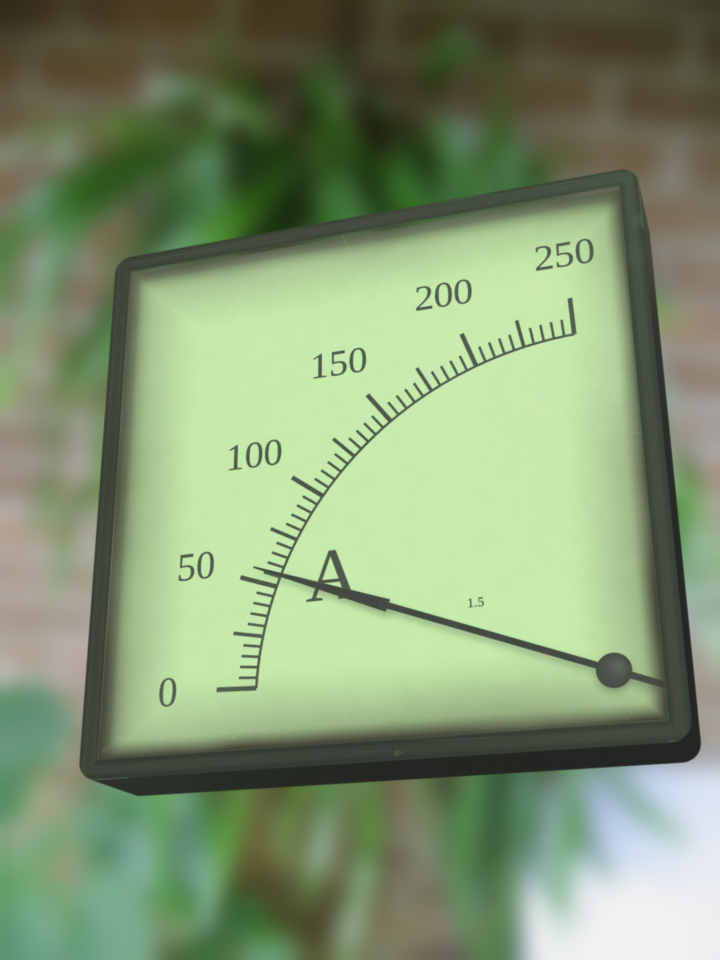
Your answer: 55,A
